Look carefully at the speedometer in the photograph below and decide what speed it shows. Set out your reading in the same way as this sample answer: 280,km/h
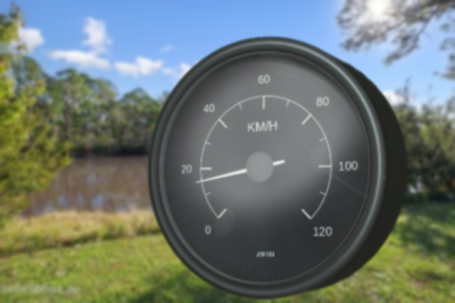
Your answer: 15,km/h
